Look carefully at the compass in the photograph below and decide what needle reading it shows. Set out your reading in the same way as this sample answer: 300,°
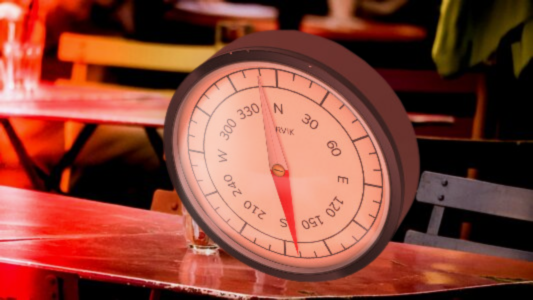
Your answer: 170,°
